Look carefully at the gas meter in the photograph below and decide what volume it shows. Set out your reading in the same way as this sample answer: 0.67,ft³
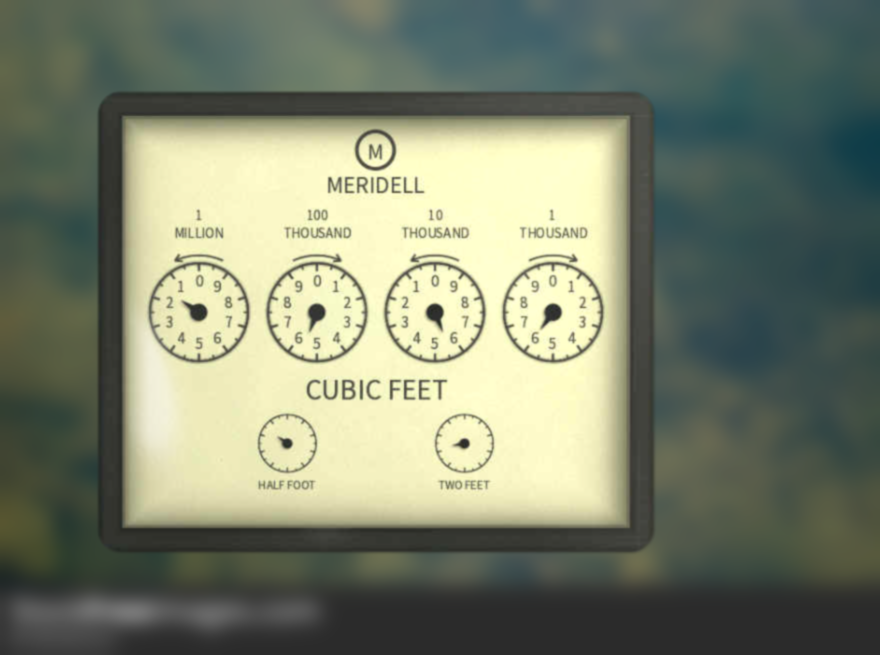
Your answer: 155600,ft³
